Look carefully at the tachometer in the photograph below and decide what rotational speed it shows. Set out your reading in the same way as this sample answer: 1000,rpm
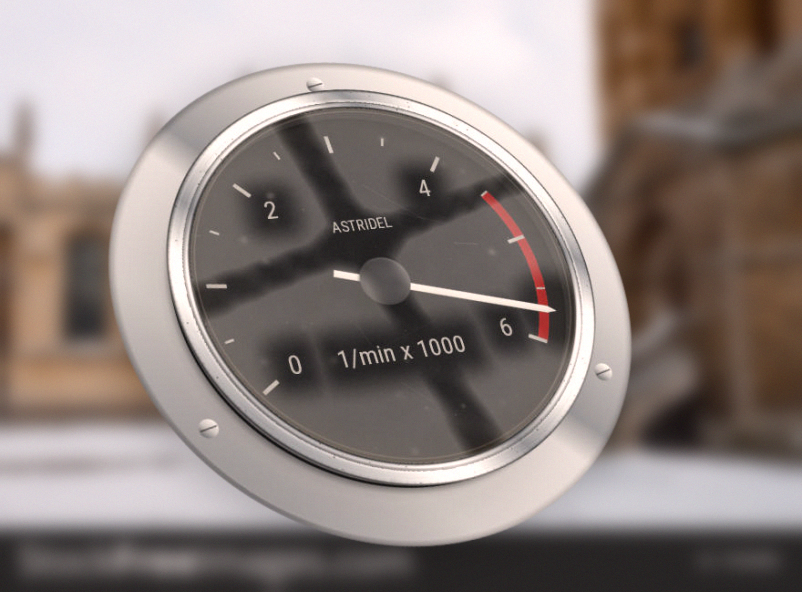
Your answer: 5750,rpm
